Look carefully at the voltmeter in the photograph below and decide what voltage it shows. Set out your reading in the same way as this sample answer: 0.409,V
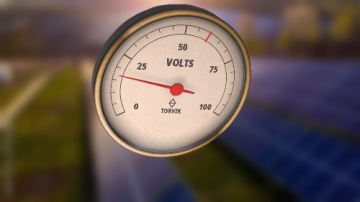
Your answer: 17.5,V
